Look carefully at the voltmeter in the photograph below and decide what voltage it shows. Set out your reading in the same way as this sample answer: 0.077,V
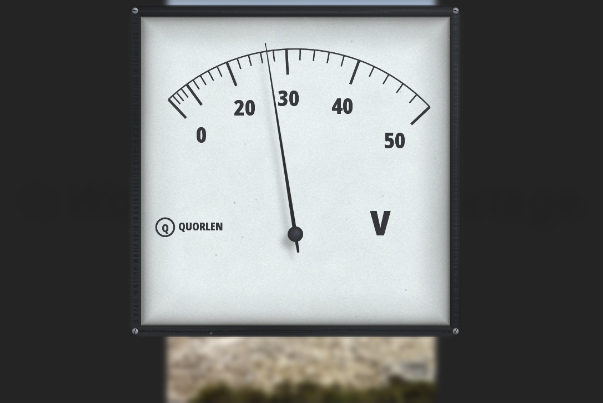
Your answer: 27,V
